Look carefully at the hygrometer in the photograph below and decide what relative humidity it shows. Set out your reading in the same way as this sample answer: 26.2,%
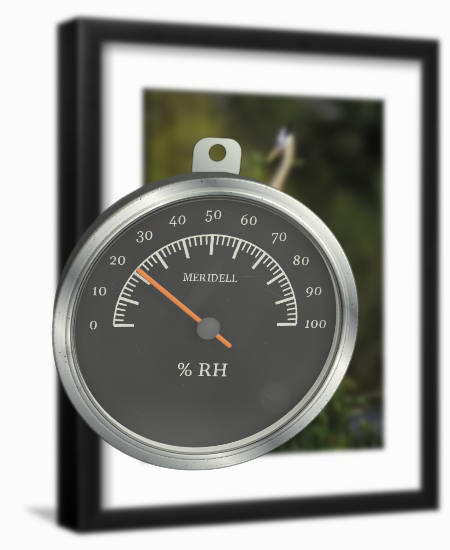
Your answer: 22,%
